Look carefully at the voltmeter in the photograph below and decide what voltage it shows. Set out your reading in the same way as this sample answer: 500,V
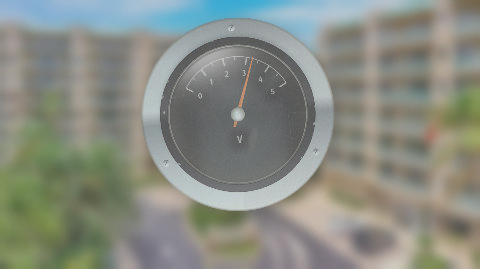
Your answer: 3.25,V
